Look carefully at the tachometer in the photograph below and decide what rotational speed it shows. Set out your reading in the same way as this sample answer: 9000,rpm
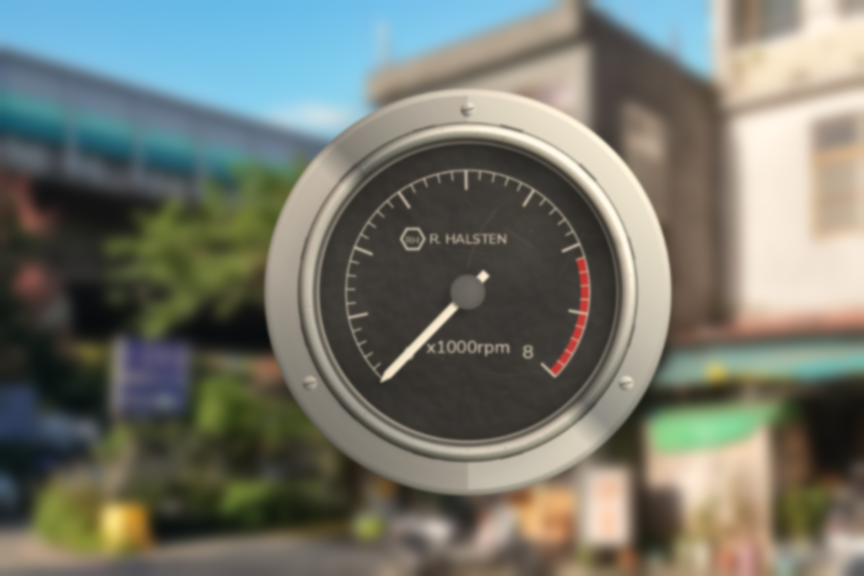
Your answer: 0,rpm
